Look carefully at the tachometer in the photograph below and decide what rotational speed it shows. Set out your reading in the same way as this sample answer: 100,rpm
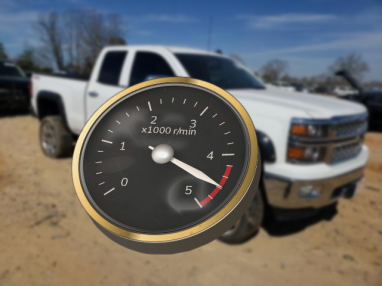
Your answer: 4600,rpm
